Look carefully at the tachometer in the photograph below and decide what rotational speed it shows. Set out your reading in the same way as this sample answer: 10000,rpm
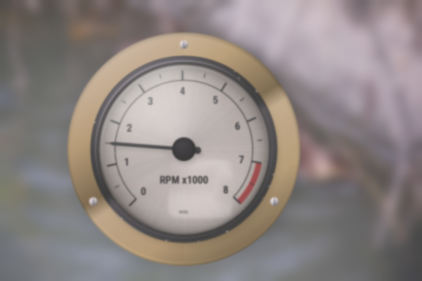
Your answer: 1500,rpm
